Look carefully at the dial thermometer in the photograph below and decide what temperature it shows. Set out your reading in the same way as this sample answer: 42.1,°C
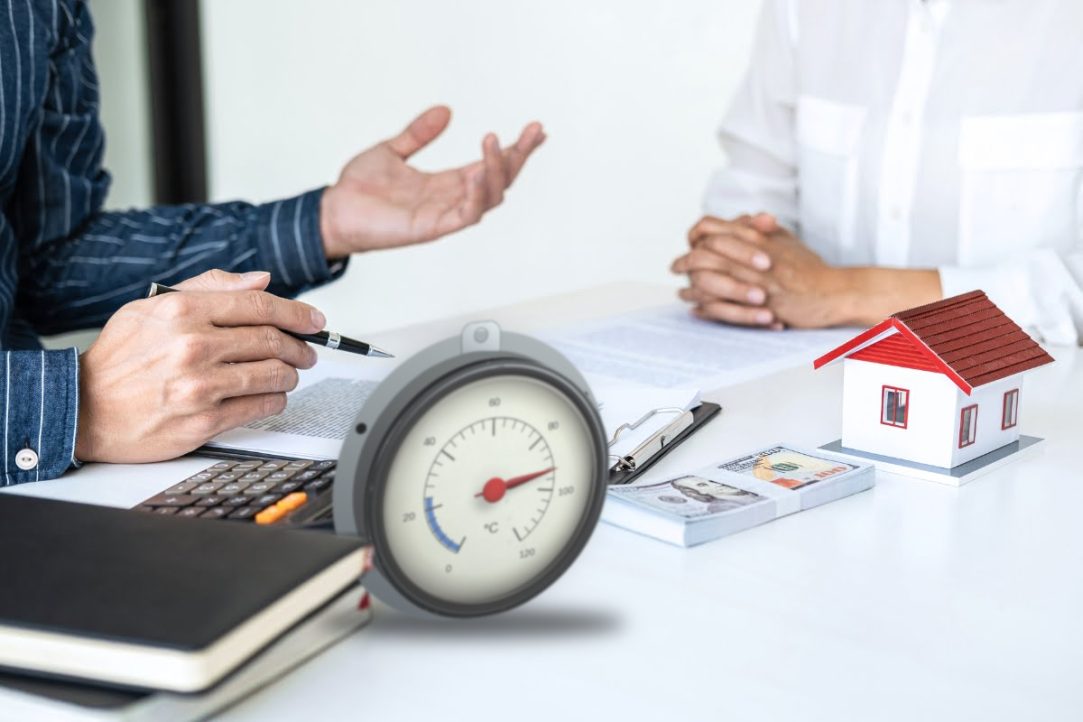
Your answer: 92,°C
